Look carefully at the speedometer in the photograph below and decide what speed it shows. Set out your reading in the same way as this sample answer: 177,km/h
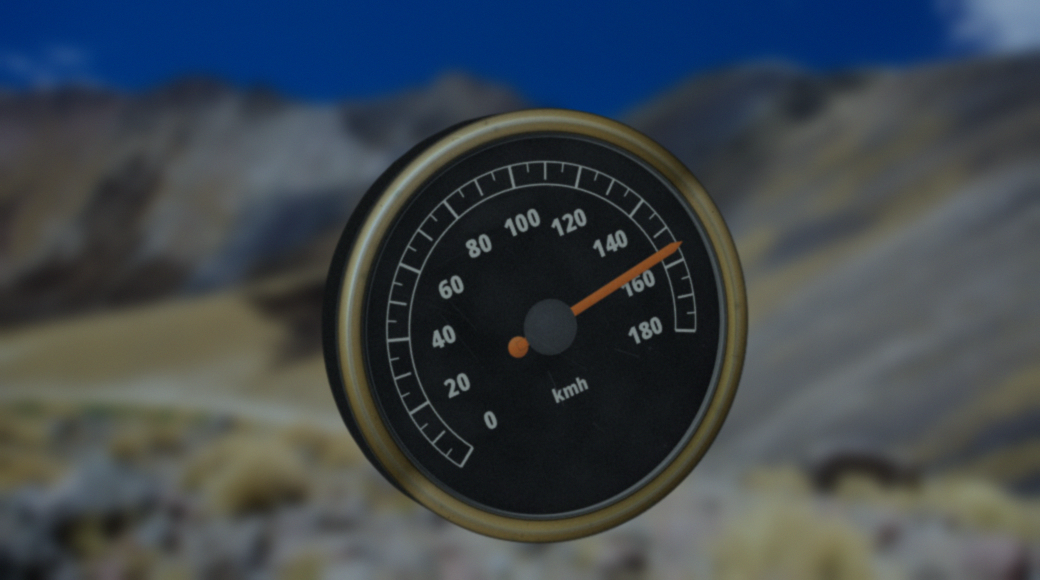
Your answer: 155,km/h
